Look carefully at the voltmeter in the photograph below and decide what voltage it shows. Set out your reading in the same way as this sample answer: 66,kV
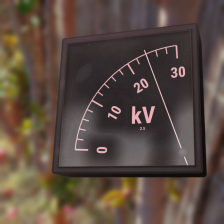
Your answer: 24,kV
